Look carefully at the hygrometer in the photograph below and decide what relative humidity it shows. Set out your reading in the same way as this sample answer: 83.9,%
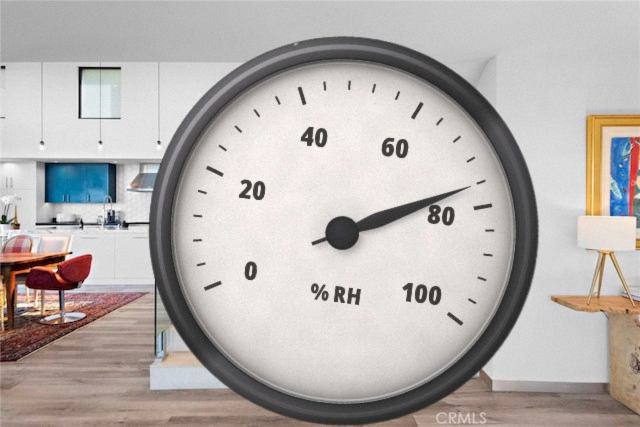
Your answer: 76,%
